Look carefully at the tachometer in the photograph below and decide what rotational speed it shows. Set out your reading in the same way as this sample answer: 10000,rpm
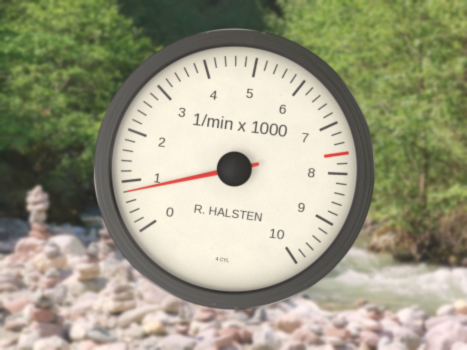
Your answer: 800,rpm
